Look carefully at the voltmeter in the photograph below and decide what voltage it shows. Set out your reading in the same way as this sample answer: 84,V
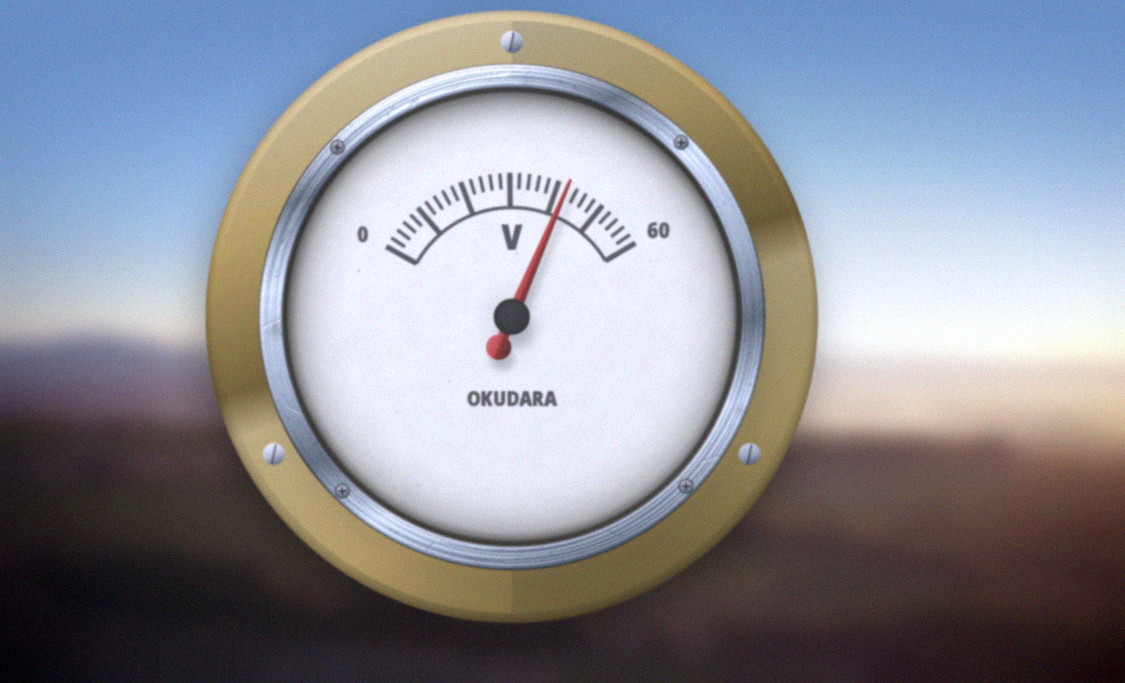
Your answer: 42,V
